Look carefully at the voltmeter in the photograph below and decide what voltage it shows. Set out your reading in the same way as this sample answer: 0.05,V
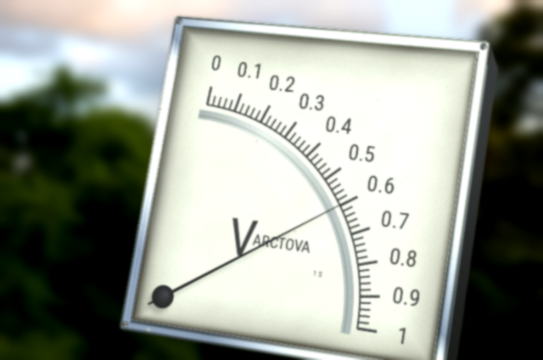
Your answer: 0.6,V
